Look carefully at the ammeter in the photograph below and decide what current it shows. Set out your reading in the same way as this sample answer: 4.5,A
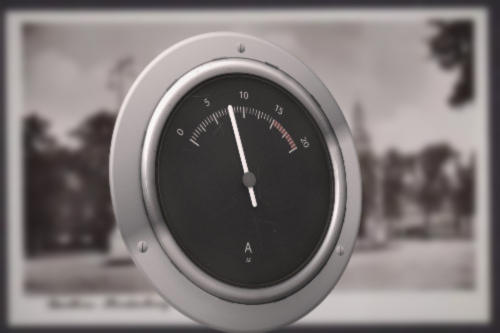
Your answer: 7.5,A
